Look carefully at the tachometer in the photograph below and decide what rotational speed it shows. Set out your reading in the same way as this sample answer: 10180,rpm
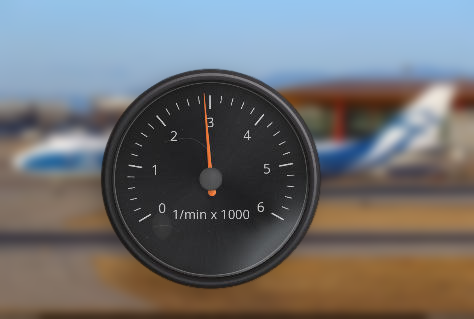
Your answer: 2900,rpm
